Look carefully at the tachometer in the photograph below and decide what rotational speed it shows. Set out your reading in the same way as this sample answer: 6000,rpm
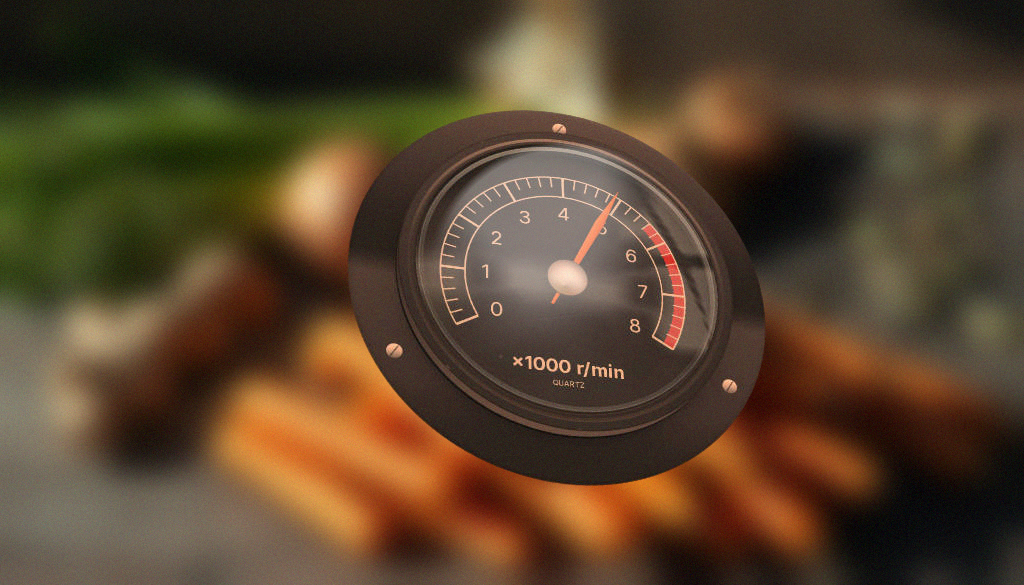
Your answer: 4900,rpm
